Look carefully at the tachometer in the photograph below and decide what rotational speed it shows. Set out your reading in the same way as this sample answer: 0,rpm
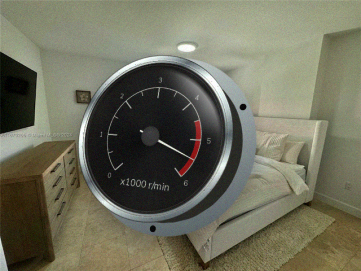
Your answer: 5500,rpm
